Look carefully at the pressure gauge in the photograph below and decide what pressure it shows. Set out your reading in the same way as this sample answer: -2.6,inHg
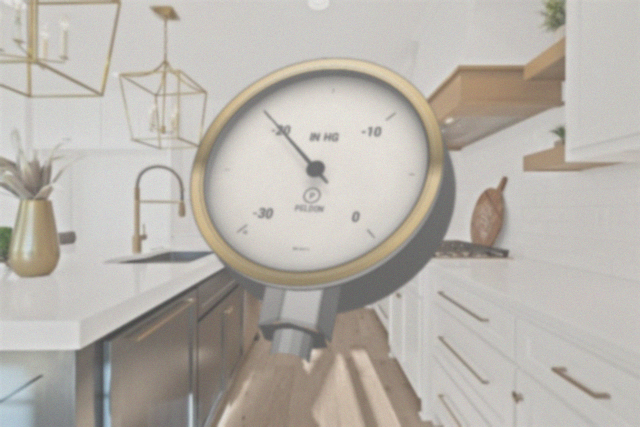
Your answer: -20,inHg
